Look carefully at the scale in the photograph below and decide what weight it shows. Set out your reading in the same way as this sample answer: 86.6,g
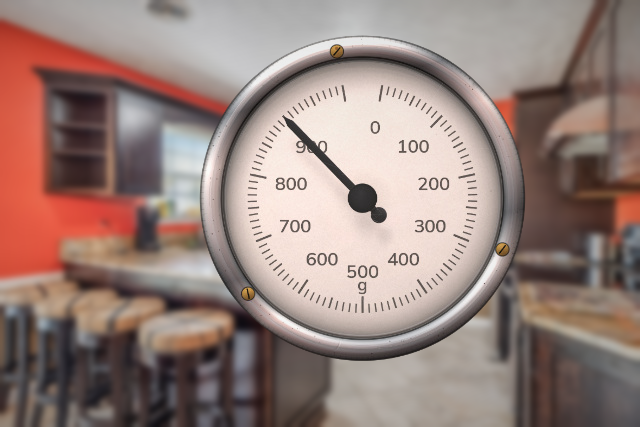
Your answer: 900,g
